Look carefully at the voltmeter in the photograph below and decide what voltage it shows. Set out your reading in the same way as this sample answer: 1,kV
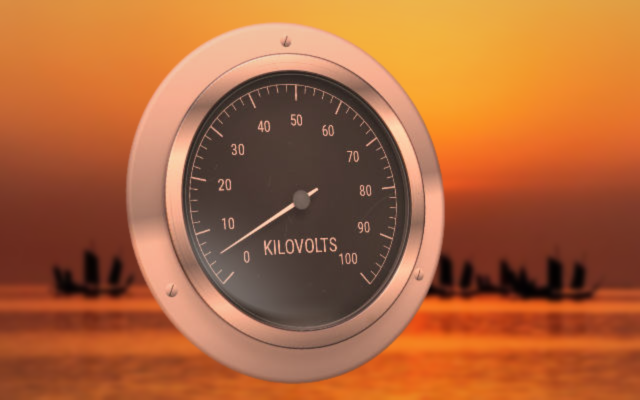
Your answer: 5,kV
